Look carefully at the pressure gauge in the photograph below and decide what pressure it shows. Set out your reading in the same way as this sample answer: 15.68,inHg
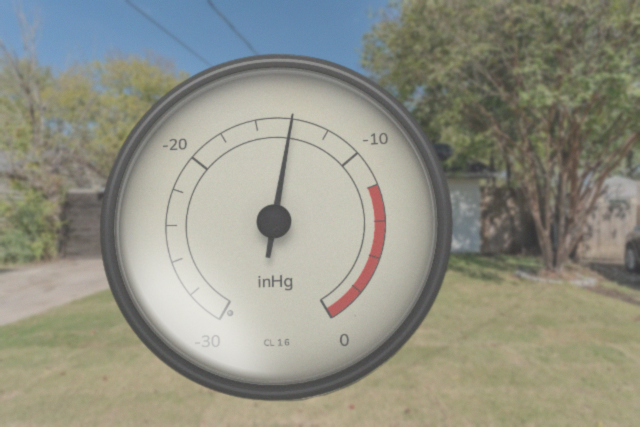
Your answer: -14,inHg
